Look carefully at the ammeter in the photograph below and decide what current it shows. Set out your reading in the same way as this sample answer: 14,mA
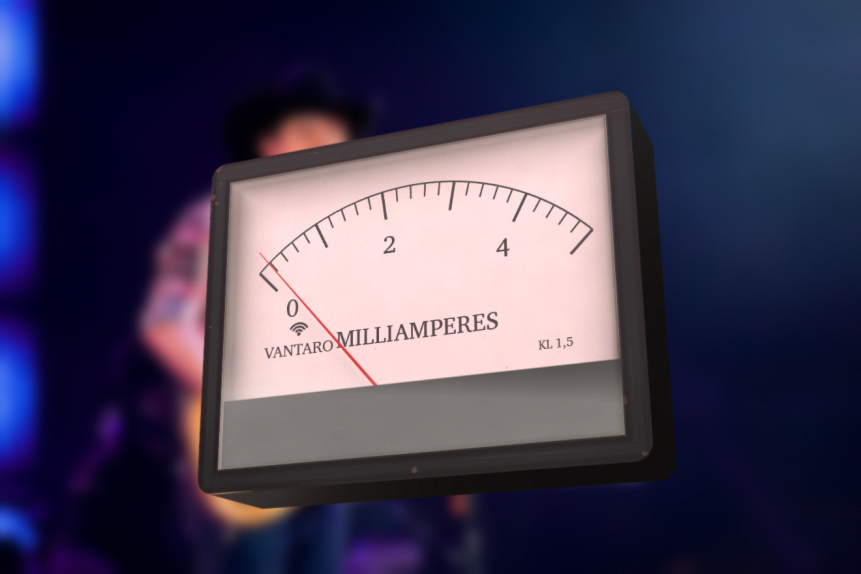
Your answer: 0.2,mA
